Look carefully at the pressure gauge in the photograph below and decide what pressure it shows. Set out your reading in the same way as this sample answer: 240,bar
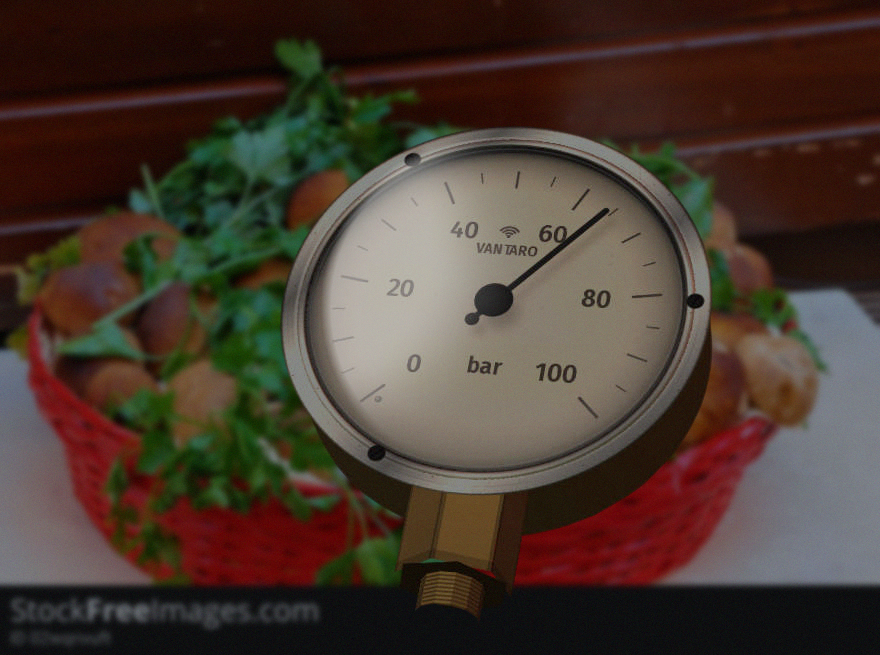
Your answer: 65,bar
